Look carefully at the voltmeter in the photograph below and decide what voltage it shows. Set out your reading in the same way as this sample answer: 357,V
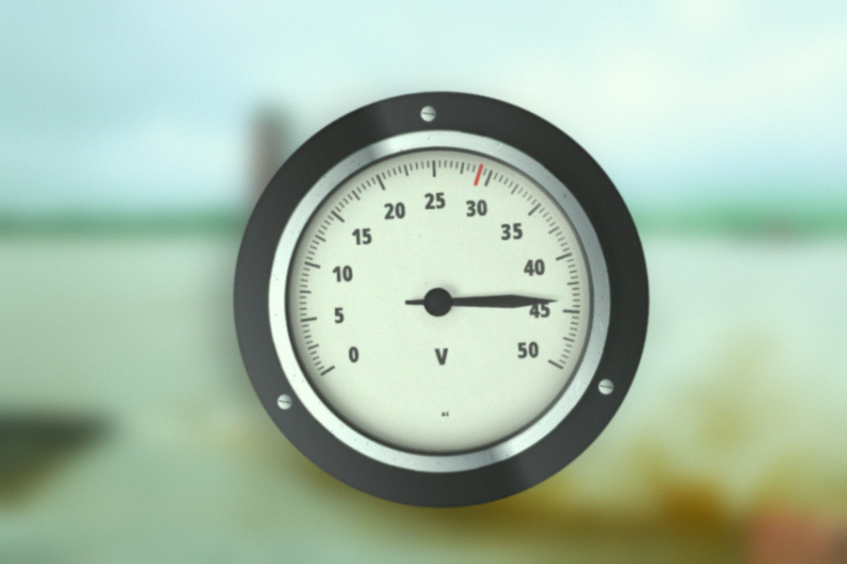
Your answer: 44,V
